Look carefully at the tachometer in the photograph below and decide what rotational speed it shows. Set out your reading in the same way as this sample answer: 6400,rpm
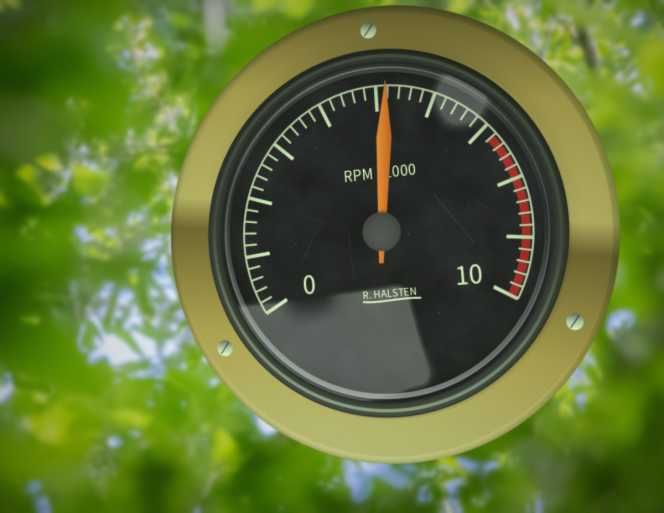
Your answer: 5200,rpm
